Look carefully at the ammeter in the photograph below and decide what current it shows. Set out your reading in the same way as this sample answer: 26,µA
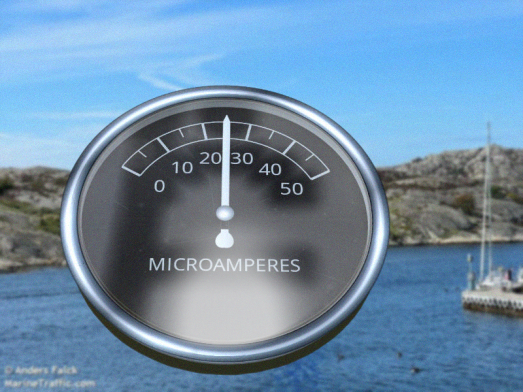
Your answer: 25,µA
